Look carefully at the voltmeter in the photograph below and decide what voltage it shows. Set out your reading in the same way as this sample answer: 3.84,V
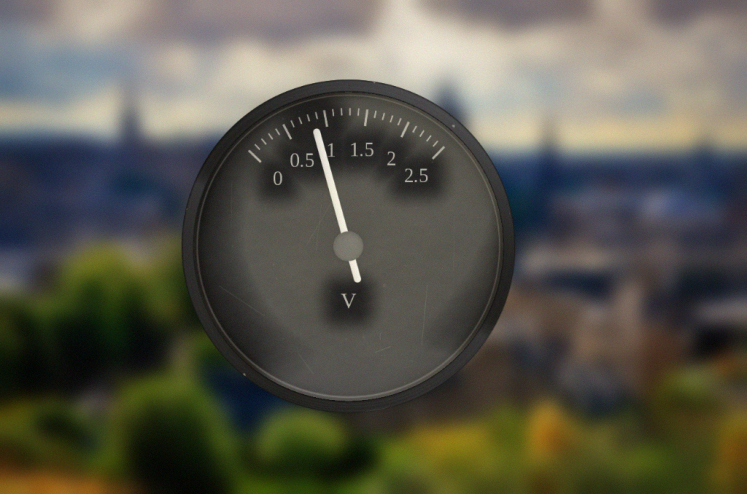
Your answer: 0.85,V
